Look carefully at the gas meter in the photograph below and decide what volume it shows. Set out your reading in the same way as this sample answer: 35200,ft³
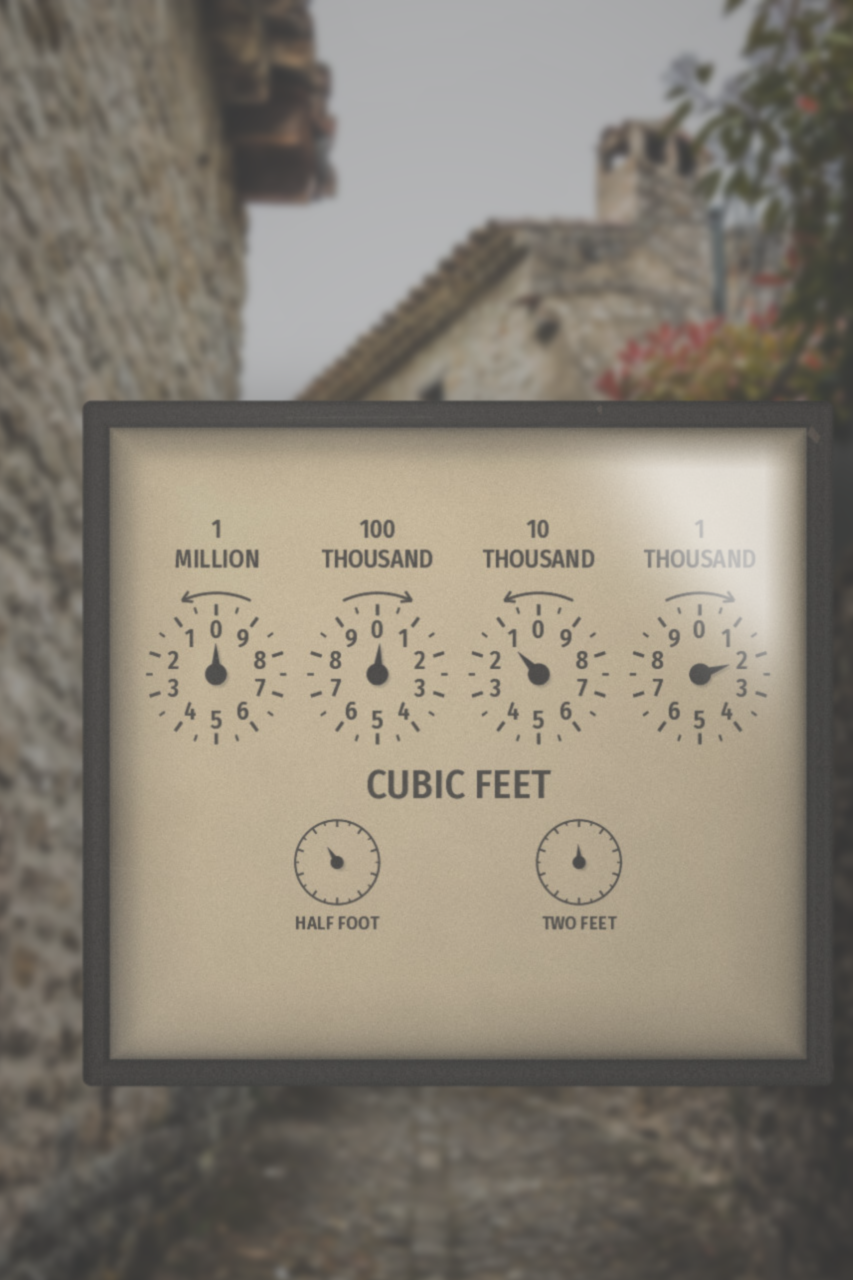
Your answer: 1200,ft³
